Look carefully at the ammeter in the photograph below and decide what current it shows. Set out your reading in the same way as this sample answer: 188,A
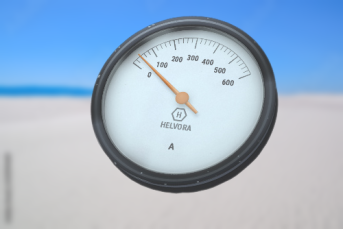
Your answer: 40,A
